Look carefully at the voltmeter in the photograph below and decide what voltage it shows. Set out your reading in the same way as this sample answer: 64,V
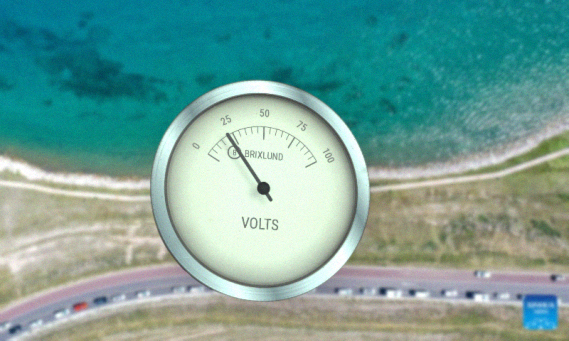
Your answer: 20,V
